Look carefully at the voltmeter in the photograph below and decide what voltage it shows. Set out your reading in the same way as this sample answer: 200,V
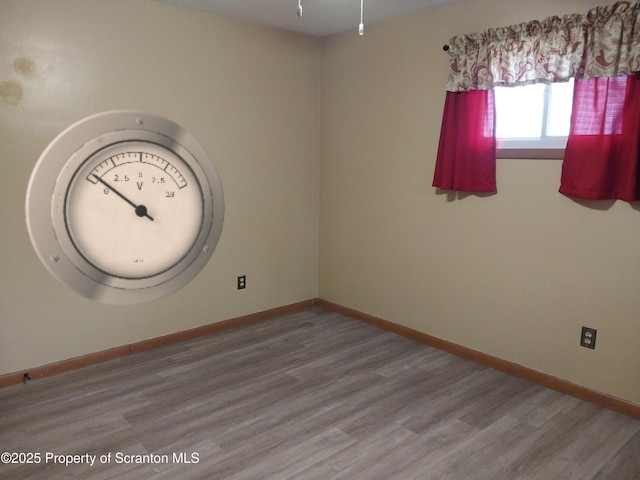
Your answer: 0.5,V
